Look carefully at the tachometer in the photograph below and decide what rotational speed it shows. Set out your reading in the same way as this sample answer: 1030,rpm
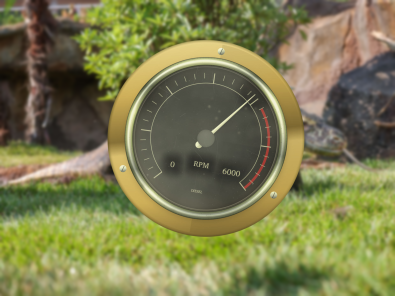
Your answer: 3900,rpm
